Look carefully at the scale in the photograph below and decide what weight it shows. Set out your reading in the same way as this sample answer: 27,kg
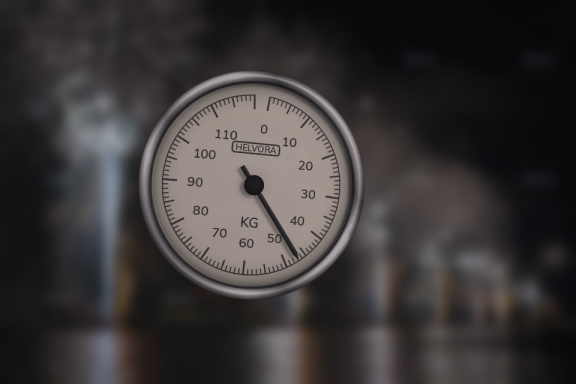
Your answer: 47,kg
